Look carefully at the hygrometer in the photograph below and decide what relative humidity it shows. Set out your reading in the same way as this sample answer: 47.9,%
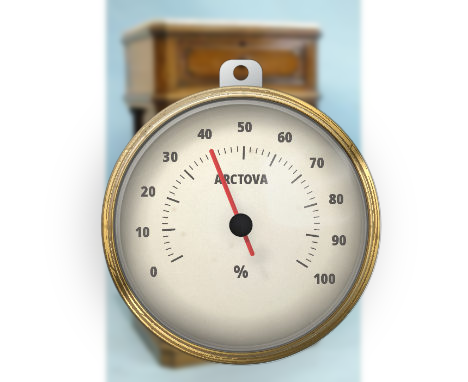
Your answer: 40,%
